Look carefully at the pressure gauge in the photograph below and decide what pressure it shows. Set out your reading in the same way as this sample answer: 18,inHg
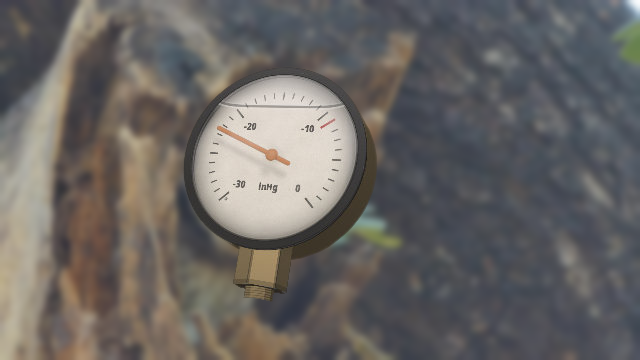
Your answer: -22.5,inHg
